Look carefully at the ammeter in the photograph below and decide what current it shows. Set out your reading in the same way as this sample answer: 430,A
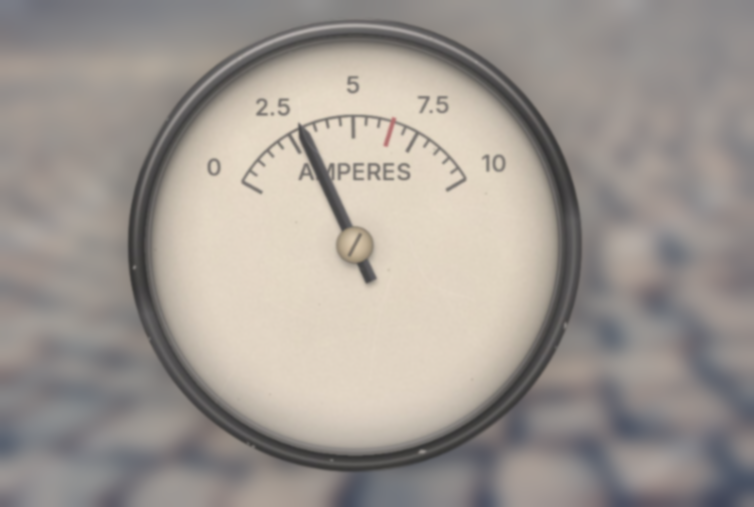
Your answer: 3,A
